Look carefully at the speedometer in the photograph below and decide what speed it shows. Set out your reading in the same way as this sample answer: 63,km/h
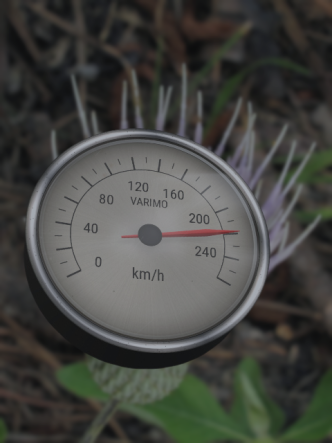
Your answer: 220,km/h
